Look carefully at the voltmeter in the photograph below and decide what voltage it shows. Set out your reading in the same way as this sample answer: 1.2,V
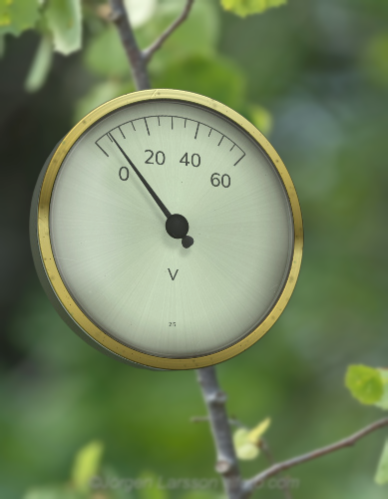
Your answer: 5,V
